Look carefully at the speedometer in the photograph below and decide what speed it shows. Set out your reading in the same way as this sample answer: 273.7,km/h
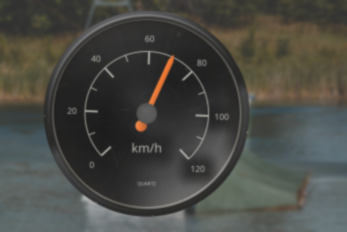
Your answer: 70,km/h
